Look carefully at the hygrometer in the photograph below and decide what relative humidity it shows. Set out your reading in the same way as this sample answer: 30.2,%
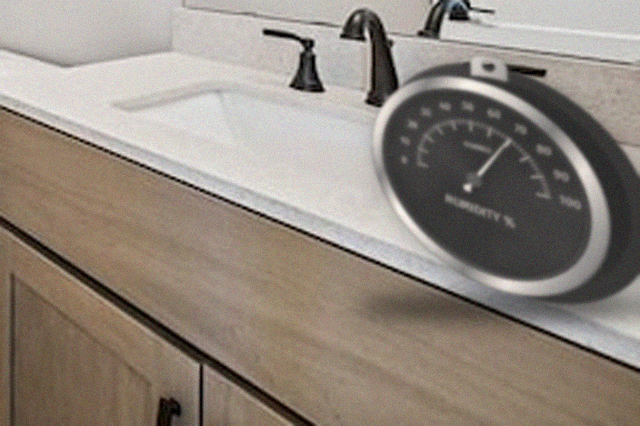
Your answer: 70,%
